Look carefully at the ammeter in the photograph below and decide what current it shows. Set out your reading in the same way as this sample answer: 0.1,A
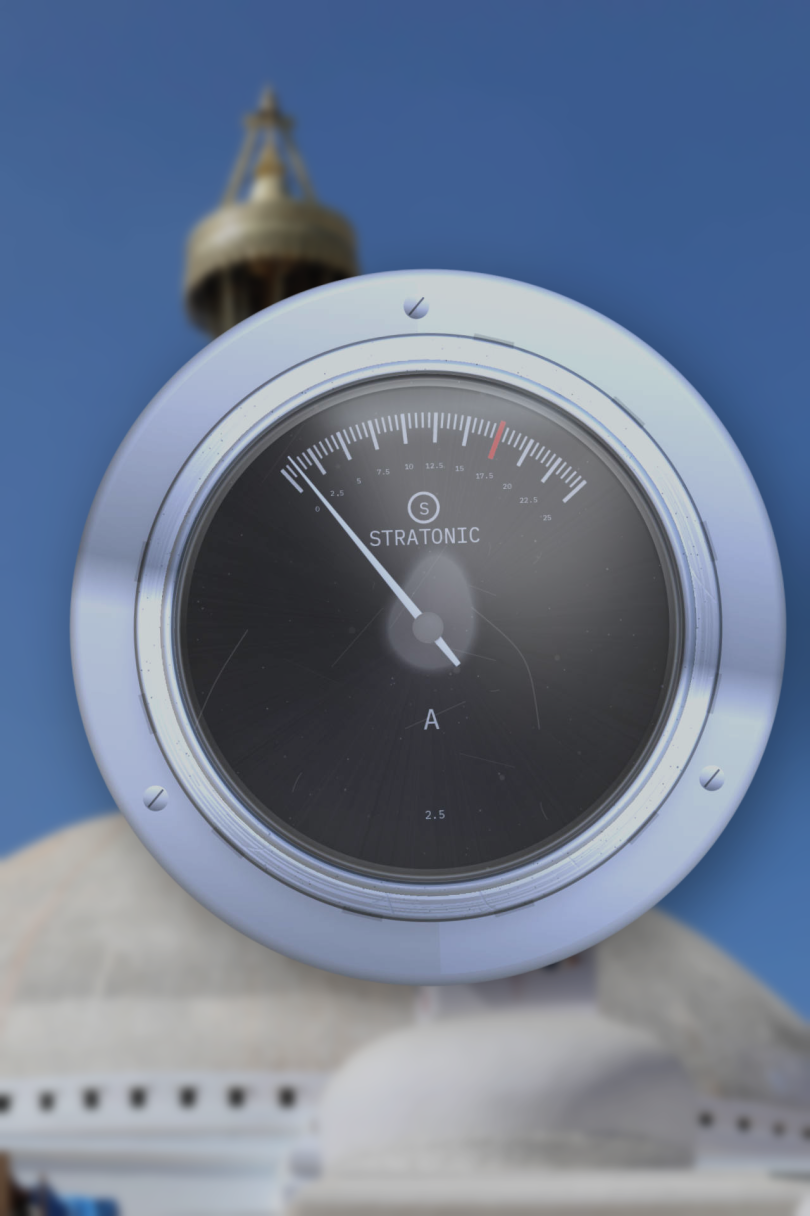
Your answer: 1,A
